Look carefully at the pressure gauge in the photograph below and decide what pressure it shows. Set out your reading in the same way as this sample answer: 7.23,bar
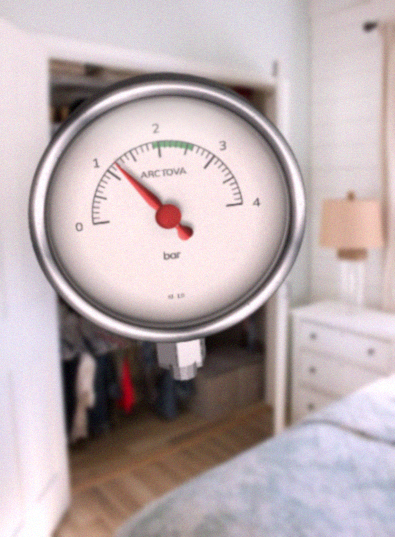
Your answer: 1.2,bar
